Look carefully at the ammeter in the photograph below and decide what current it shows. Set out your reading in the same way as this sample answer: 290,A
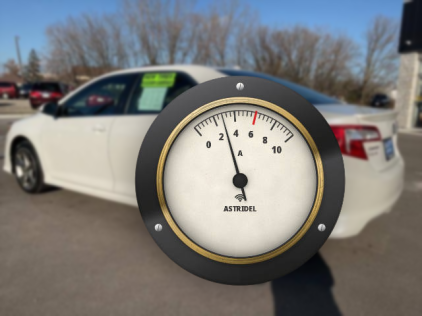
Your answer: 2.8,A
